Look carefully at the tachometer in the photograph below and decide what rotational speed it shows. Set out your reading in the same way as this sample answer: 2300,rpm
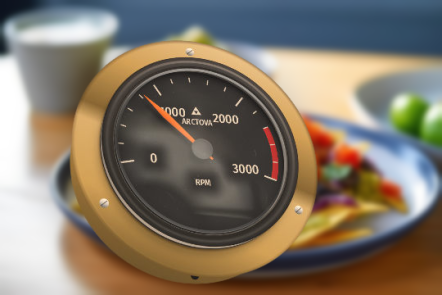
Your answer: 800,rpm
